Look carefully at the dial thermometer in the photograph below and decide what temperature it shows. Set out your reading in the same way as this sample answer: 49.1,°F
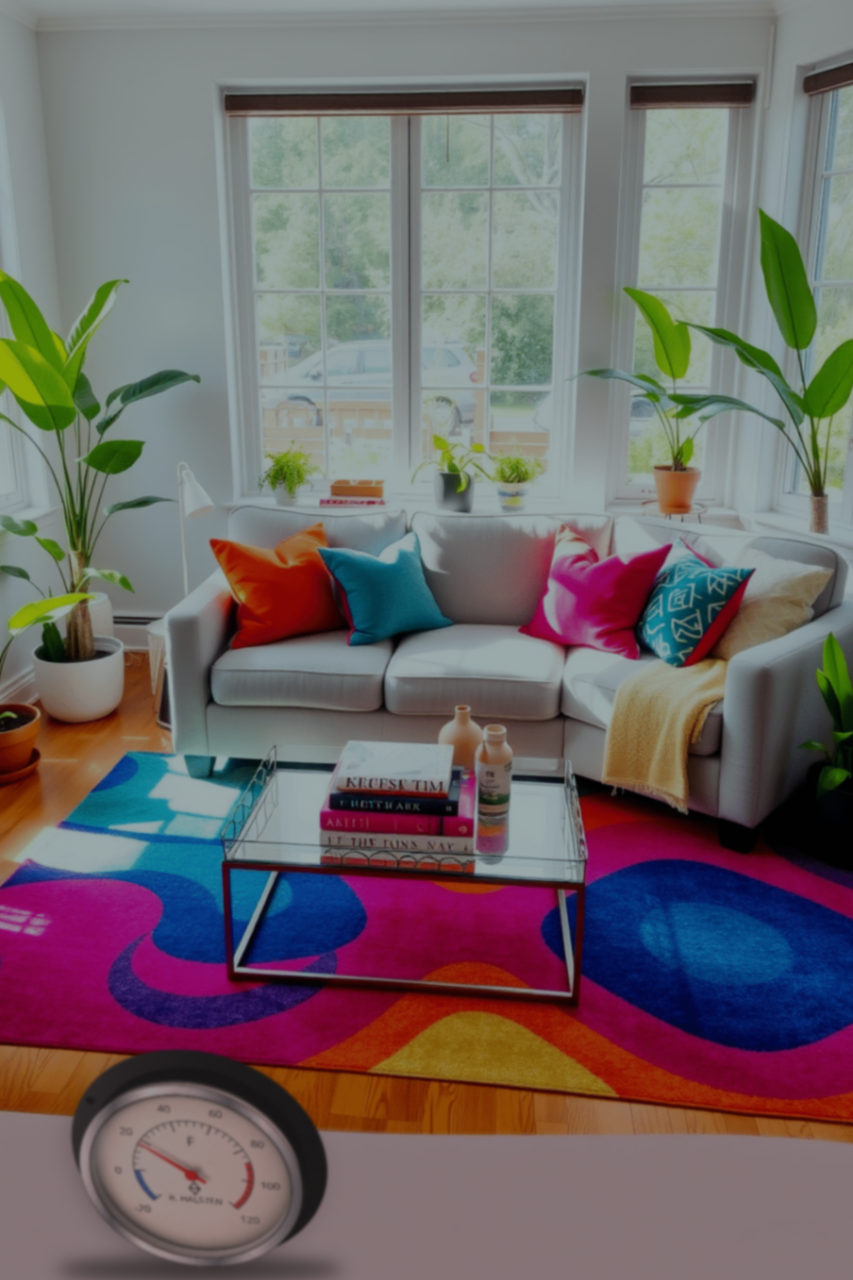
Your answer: 20,°F
